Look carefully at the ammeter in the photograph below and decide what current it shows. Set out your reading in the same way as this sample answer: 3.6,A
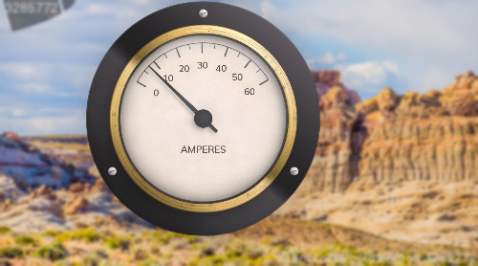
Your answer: 7.5,A
